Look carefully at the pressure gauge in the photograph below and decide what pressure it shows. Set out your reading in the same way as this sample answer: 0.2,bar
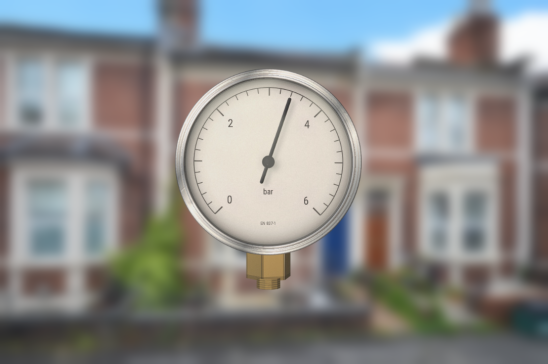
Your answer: 3.4,bar
